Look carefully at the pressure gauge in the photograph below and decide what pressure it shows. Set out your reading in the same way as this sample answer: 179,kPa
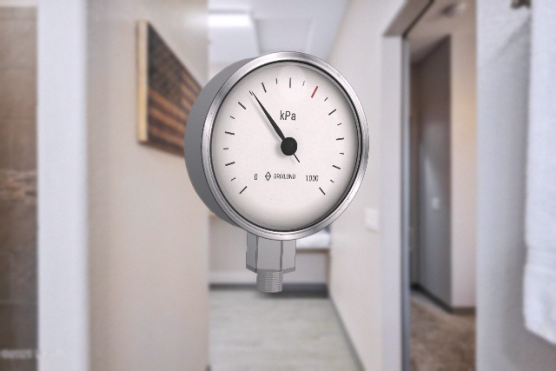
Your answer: 350,kPa
